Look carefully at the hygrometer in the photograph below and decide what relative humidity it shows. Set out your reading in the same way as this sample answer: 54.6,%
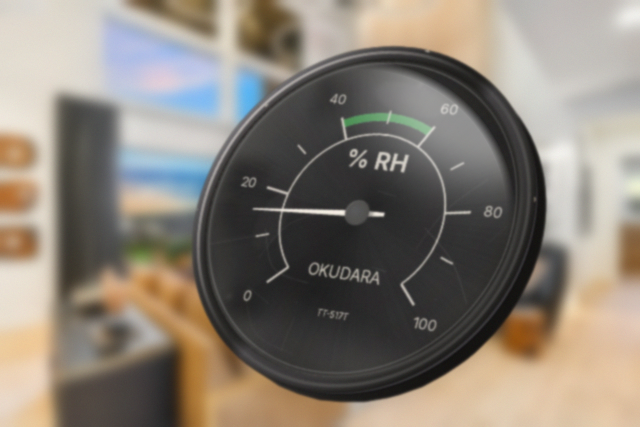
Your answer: 15,%
